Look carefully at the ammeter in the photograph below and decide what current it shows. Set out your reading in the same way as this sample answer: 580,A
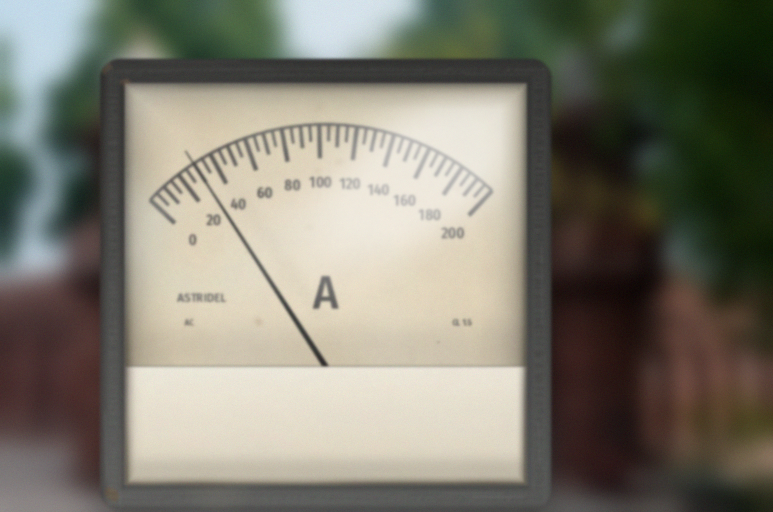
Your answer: 30,A
